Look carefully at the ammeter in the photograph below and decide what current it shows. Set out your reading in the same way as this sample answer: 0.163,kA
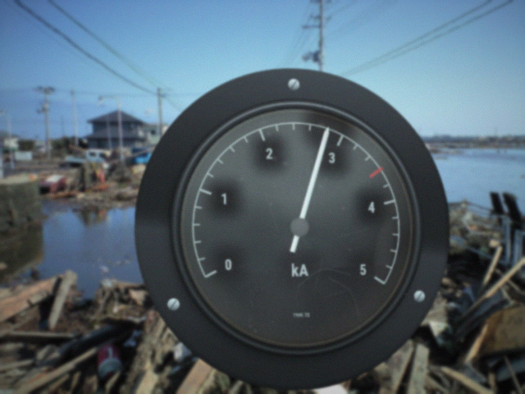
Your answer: 2.8,kA
